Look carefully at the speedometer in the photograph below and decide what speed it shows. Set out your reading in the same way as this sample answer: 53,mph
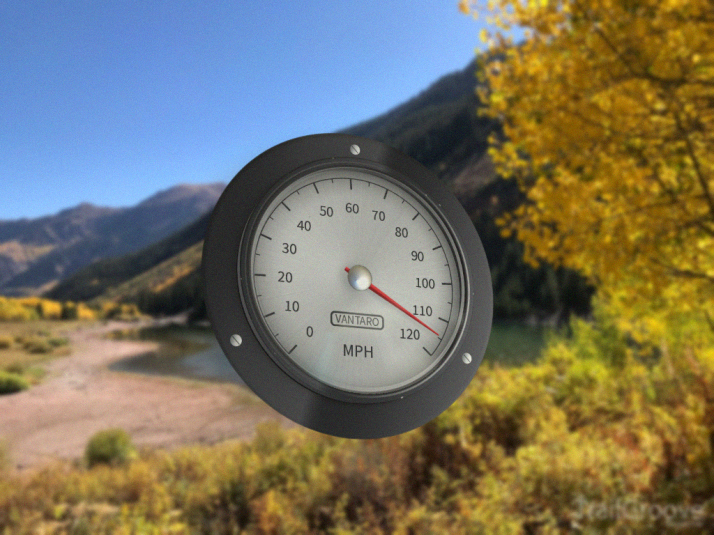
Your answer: 115,mph
